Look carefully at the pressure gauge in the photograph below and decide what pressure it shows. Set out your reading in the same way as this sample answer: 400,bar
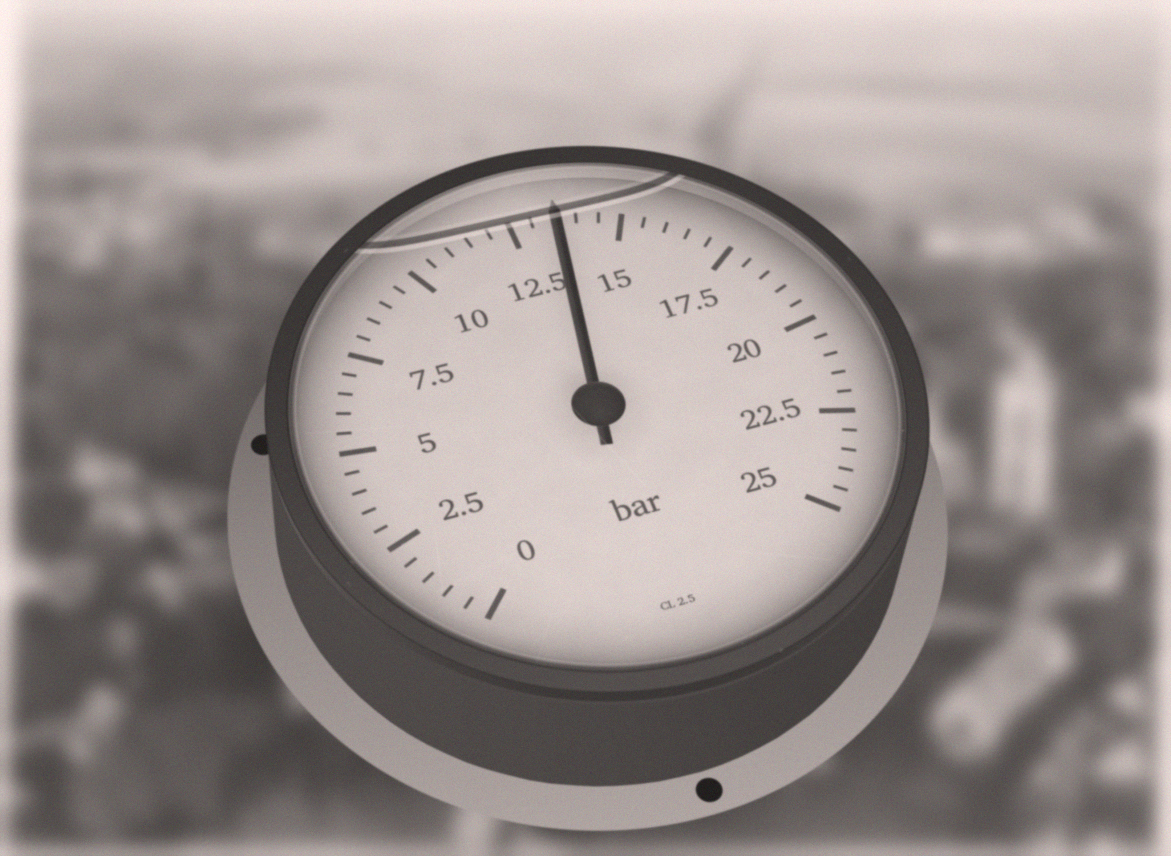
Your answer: 13.5,bar
